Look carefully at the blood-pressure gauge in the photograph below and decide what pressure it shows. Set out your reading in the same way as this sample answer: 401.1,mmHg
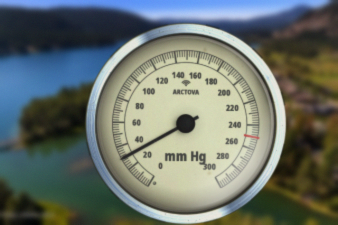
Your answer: 30,mmHg
